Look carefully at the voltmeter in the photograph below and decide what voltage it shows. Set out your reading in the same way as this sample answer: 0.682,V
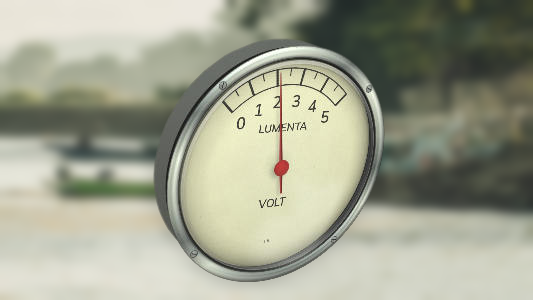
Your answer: 2,V
